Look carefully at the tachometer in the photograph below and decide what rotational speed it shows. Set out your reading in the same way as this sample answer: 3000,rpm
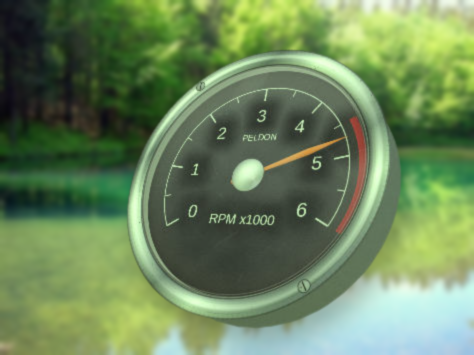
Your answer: 4750,rpm
